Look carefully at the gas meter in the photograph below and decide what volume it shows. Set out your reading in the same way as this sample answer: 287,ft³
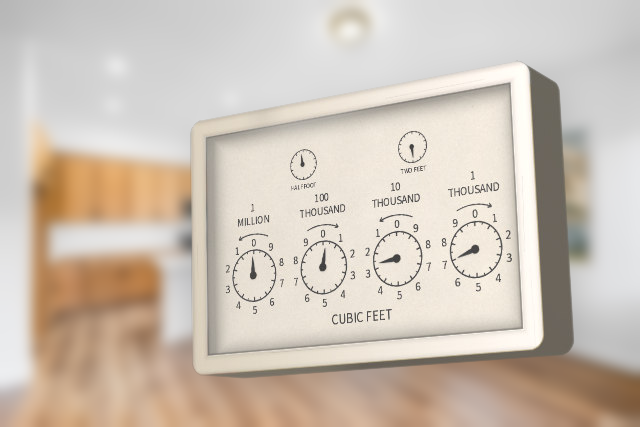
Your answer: 2700,ft³
